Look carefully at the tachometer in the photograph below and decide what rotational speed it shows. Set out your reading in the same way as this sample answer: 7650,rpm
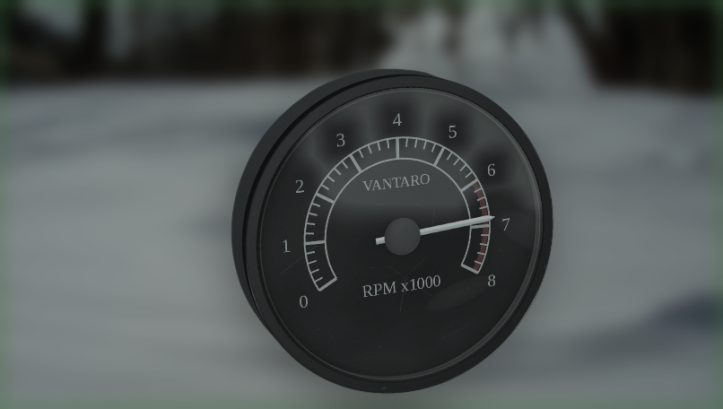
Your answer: 6800,rpm
